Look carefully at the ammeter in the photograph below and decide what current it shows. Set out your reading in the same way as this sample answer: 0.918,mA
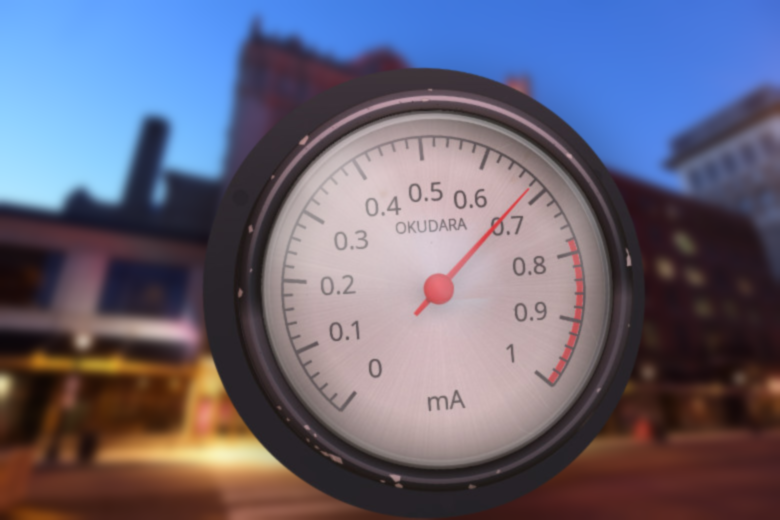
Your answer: 0.68,mA
